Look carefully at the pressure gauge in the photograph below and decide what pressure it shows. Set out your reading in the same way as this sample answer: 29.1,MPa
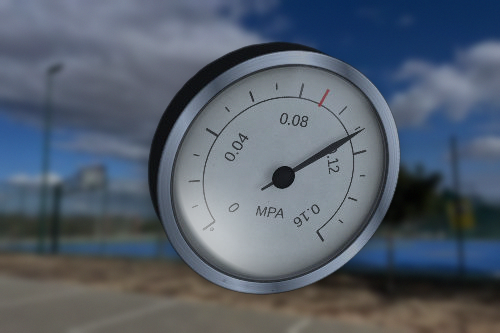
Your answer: 0.11,MPa
